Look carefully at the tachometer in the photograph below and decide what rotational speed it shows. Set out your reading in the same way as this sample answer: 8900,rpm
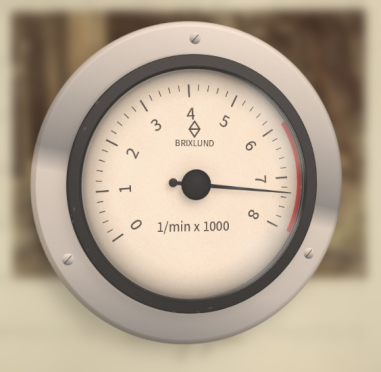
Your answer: 7300,rpm
